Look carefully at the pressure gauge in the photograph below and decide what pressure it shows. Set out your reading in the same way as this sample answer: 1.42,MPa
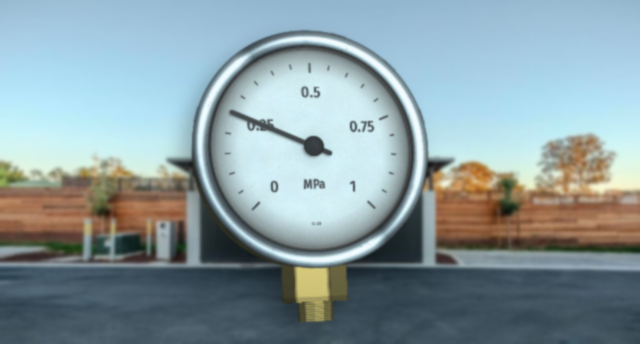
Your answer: 0.25,MPa
